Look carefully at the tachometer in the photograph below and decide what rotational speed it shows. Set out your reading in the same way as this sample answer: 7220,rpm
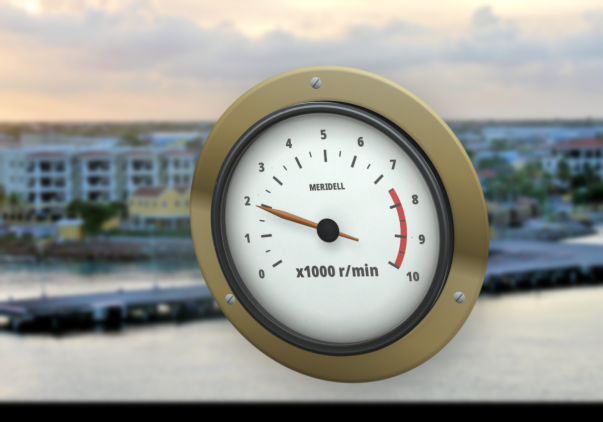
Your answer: 2000,rpm
